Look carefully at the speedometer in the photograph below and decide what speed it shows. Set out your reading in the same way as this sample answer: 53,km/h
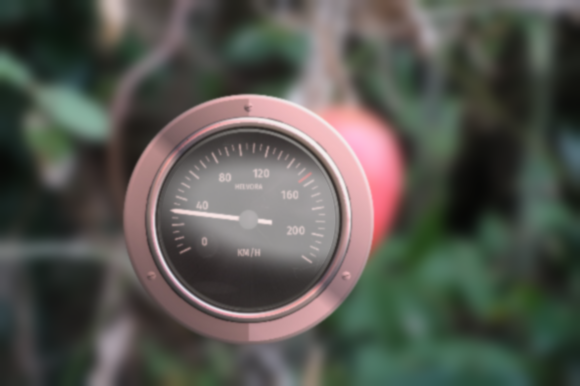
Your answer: 30,km/h
